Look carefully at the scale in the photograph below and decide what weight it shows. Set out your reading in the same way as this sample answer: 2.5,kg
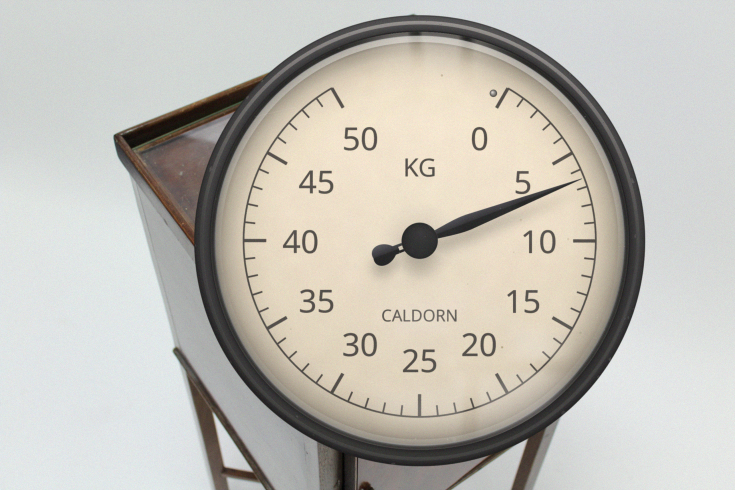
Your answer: 6.5,kg
